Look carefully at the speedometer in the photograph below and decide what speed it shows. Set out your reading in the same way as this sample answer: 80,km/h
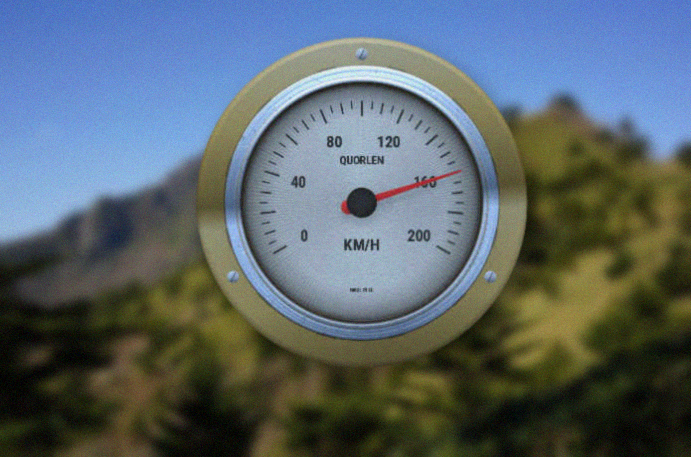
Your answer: 160,km/h
